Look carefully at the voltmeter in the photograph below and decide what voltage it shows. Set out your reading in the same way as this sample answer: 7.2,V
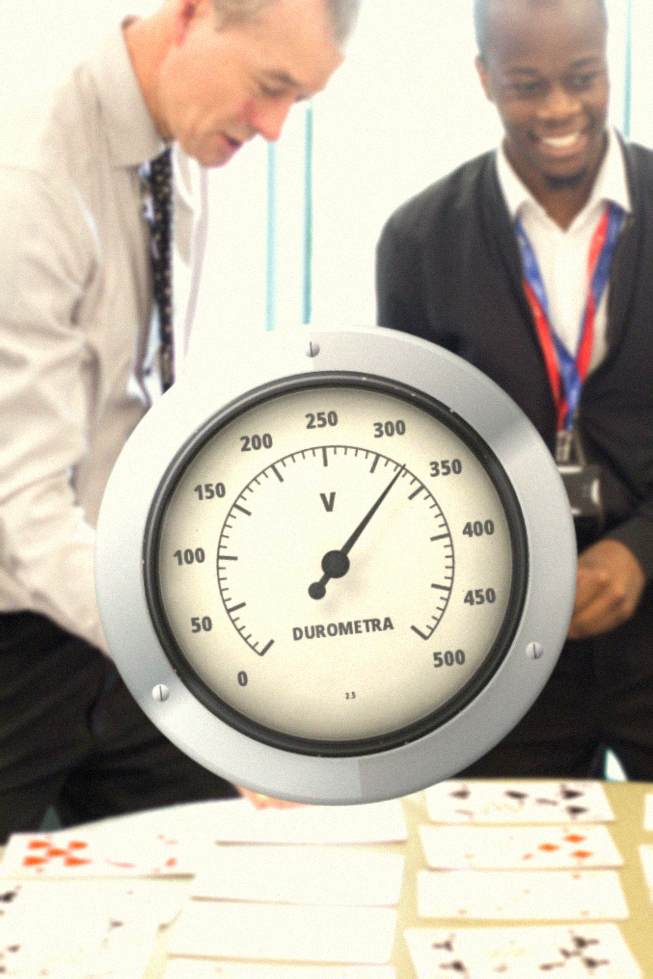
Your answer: 325,V
